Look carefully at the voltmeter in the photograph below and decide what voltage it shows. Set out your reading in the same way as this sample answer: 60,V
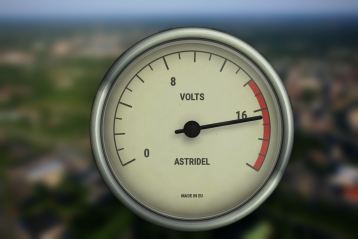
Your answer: 16.5,V
